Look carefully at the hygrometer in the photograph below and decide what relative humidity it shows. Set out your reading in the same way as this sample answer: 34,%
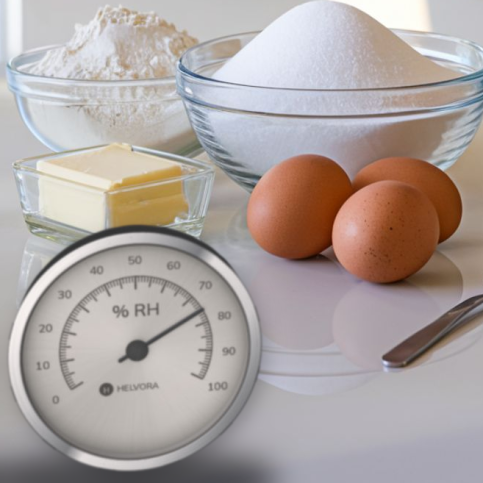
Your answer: 75,%
